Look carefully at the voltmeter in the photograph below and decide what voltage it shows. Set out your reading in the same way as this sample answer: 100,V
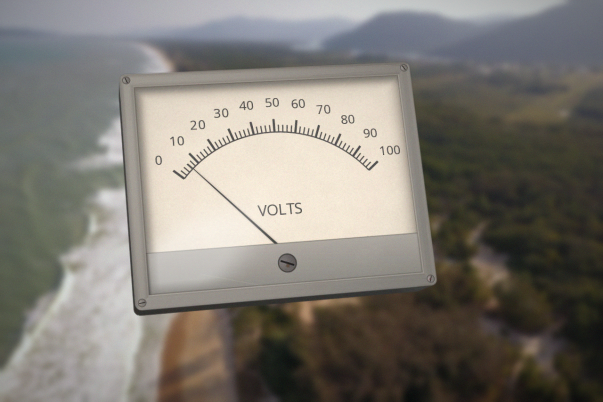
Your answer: 6,V
